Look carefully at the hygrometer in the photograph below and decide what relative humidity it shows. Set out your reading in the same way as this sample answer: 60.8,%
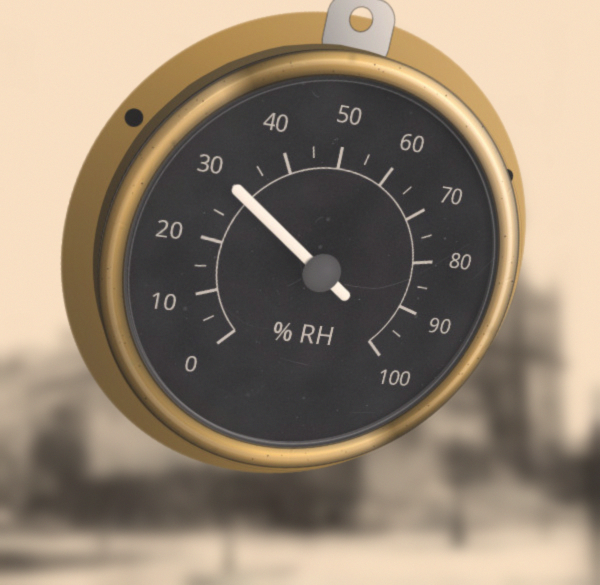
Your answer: 30,%
